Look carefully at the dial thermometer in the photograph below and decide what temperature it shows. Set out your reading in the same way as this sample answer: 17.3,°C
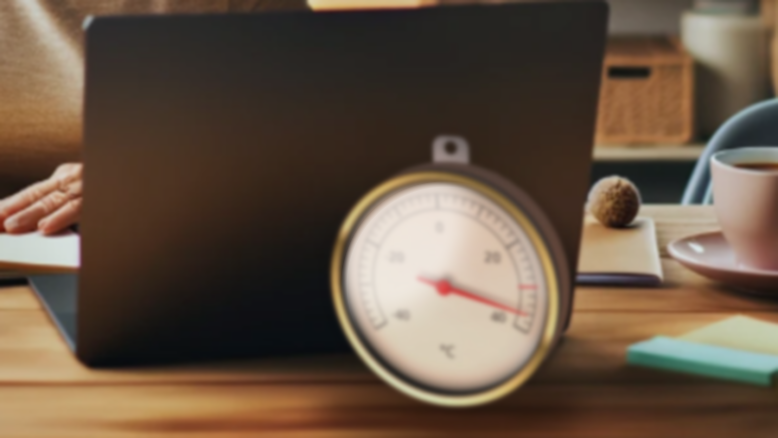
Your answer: 36,°C
